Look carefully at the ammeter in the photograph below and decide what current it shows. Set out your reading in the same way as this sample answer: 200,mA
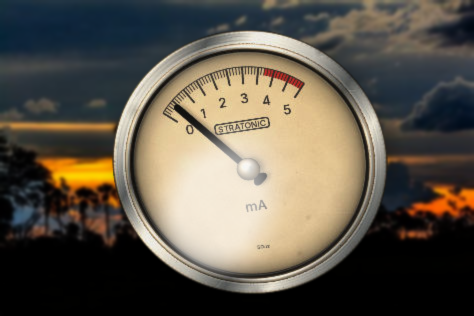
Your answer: 0.5,mA
